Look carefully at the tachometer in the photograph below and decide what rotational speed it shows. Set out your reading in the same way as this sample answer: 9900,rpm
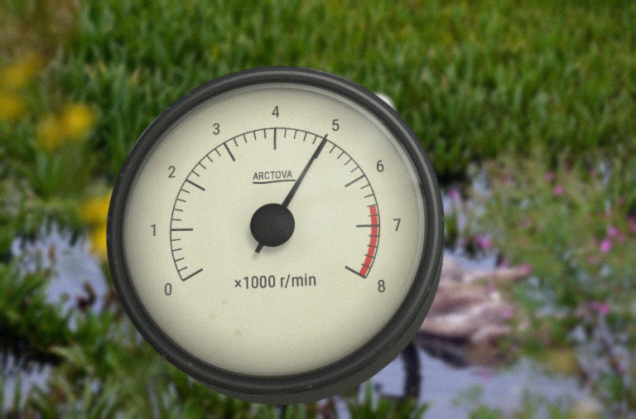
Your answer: 5000,rpm
